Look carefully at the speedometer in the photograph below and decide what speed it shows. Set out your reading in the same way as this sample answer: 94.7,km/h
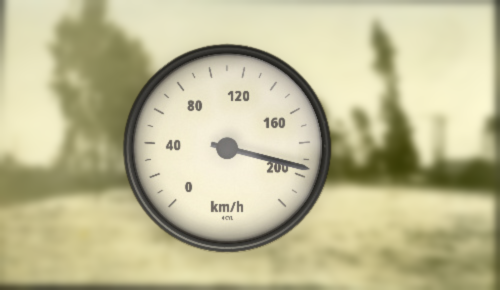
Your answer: 195,km/h
